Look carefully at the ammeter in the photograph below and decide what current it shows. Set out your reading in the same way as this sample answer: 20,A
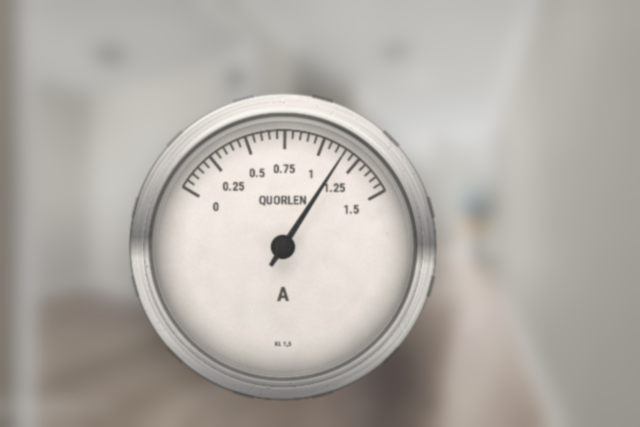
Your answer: 1.15,A
